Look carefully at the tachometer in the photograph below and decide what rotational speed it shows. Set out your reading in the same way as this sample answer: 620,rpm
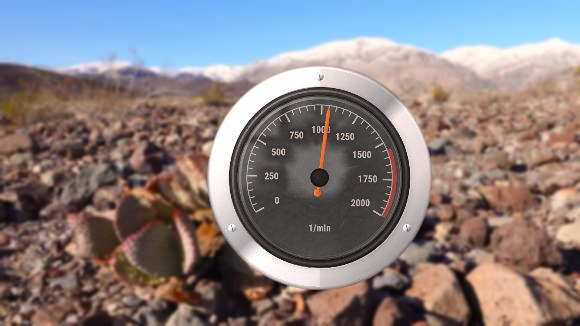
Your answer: 1050,rpm
